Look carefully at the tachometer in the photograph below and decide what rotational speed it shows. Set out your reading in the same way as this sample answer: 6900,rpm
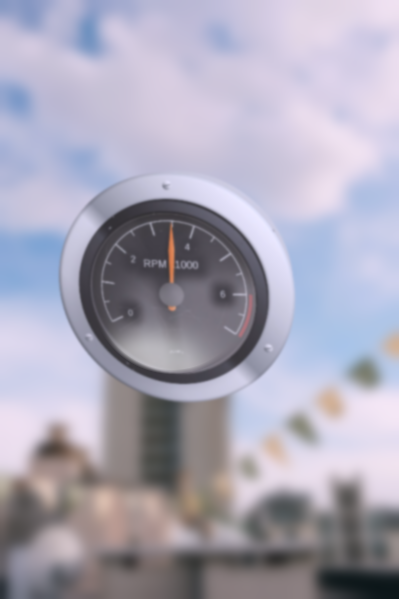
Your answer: 3500,rpm
